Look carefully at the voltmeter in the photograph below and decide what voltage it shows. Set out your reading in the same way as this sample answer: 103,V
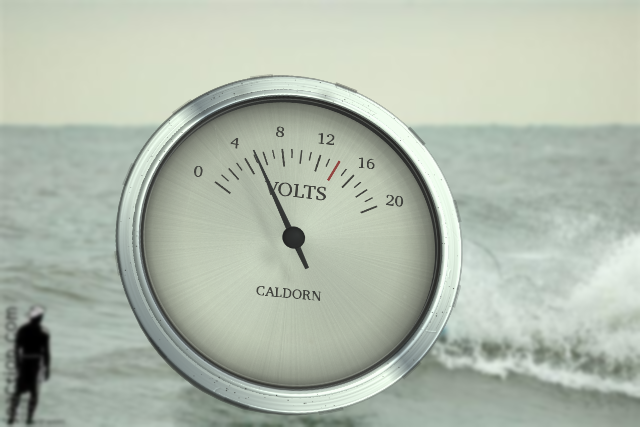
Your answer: 5,V
